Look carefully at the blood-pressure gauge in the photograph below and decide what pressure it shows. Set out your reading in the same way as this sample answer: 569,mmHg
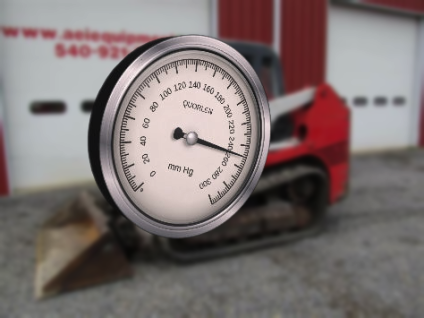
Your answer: 250,mmHg
